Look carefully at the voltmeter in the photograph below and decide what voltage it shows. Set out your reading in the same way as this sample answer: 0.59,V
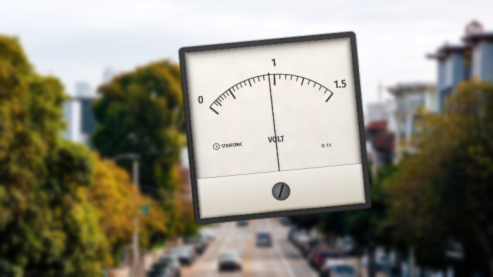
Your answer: 0.95,V
